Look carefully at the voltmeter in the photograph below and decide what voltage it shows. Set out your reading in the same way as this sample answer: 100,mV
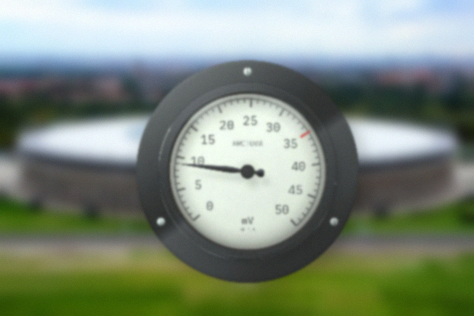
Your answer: 9,mV
